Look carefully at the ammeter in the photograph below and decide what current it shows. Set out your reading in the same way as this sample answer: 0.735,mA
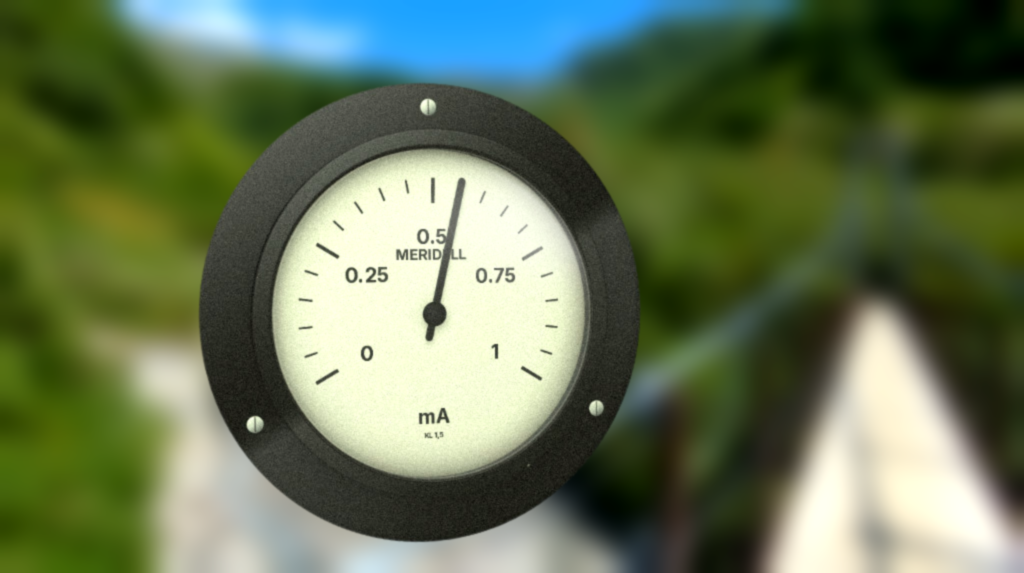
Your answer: 0.55,mA
